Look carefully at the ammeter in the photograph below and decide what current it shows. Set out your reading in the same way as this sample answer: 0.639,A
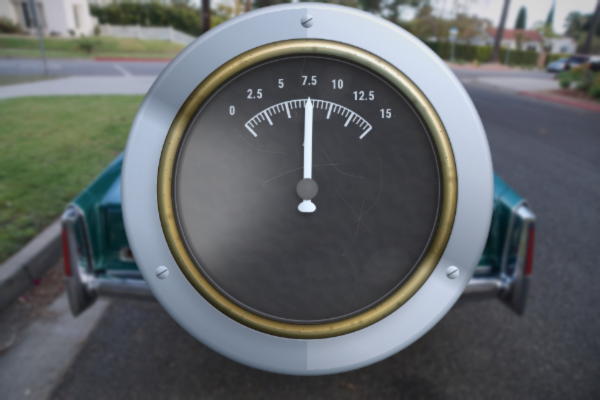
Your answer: 7.5,A
